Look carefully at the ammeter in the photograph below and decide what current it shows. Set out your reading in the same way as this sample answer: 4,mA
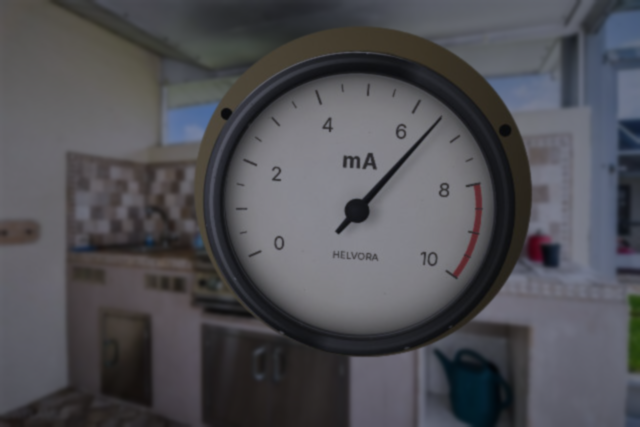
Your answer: 6.5,mA
